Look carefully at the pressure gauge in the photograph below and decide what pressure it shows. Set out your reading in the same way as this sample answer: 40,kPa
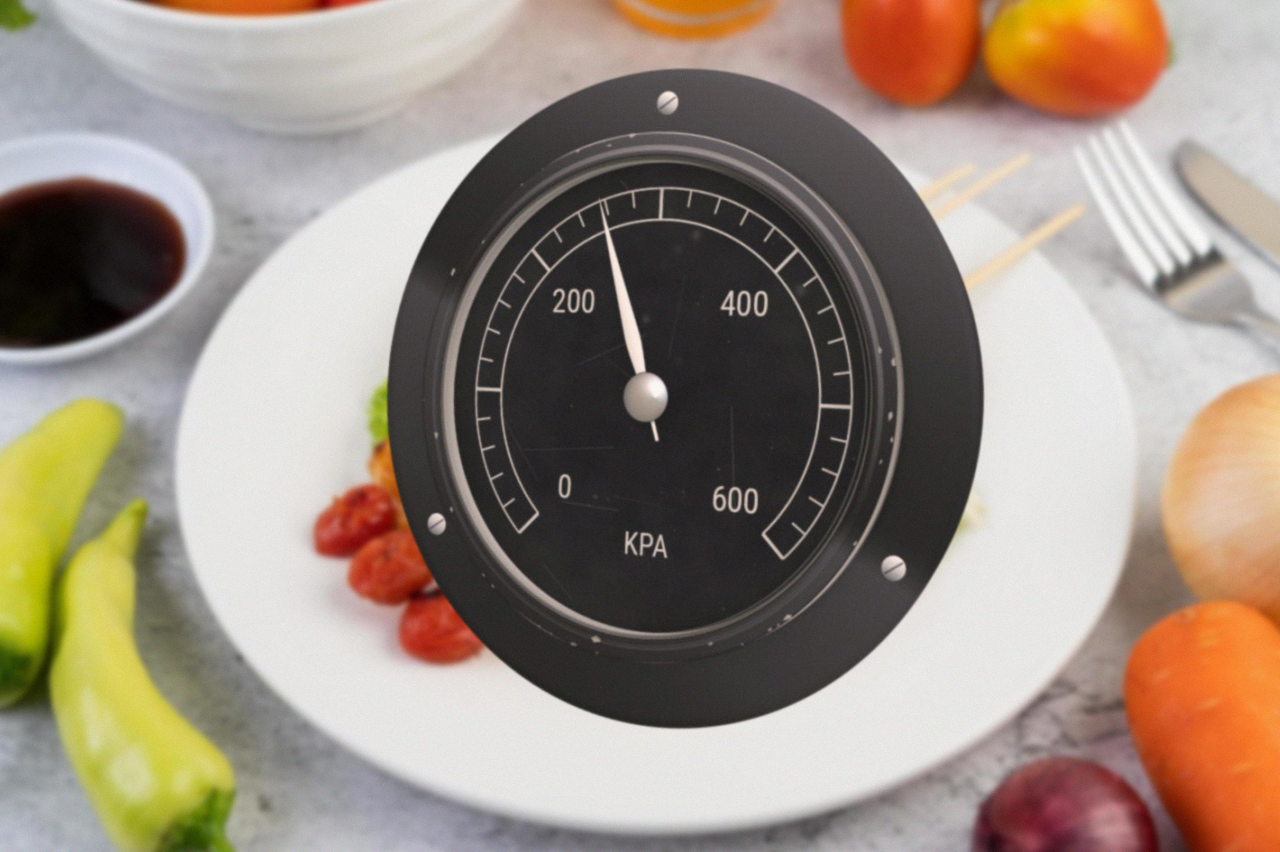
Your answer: 260,kPa
